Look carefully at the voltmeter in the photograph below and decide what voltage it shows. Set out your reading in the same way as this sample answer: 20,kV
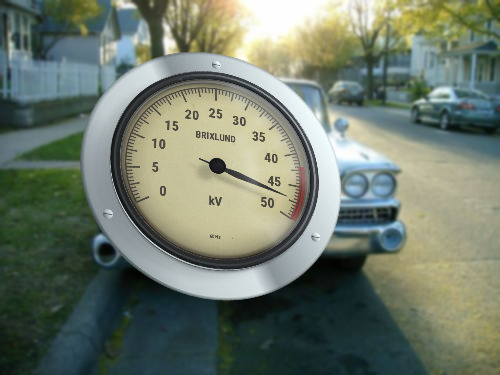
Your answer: 47.5,kV
